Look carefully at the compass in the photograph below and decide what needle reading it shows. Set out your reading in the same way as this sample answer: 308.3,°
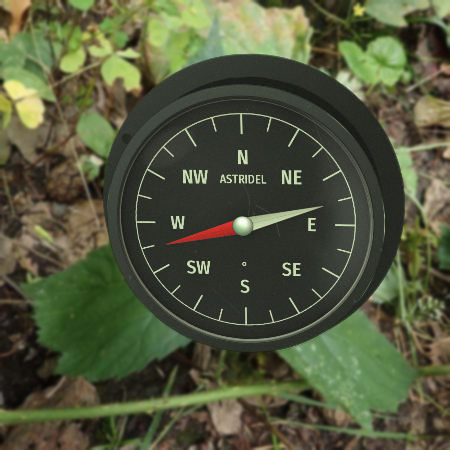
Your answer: 255,°
